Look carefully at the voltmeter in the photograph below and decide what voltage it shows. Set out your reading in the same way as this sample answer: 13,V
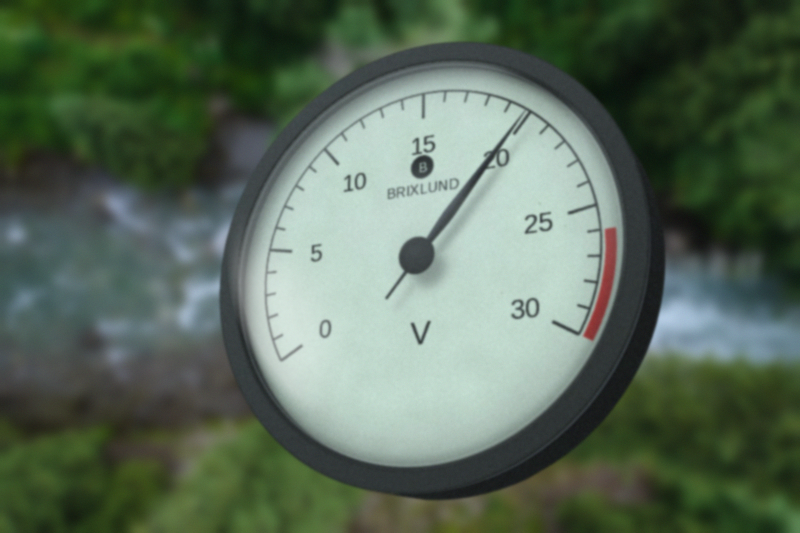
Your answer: 20,V
